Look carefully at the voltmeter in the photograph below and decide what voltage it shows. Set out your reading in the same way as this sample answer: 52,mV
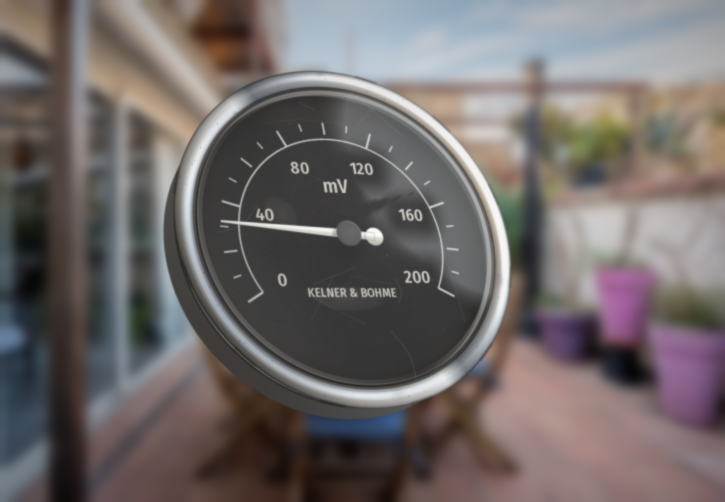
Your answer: 30,mV
